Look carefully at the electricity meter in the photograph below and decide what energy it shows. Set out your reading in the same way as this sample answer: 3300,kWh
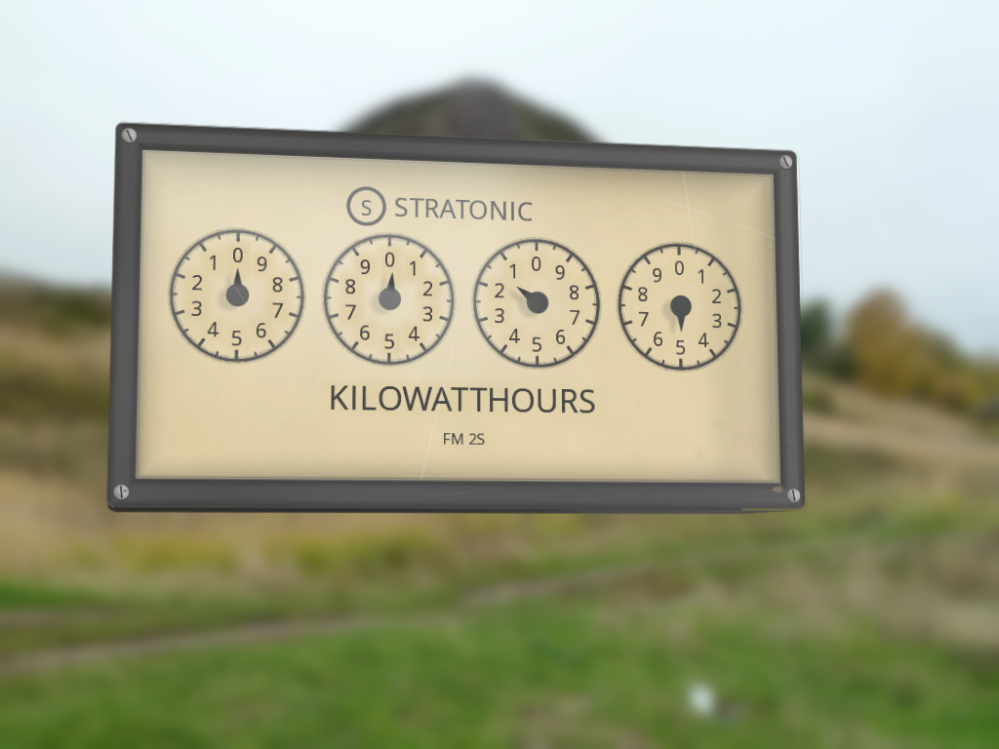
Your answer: 15,kWh
